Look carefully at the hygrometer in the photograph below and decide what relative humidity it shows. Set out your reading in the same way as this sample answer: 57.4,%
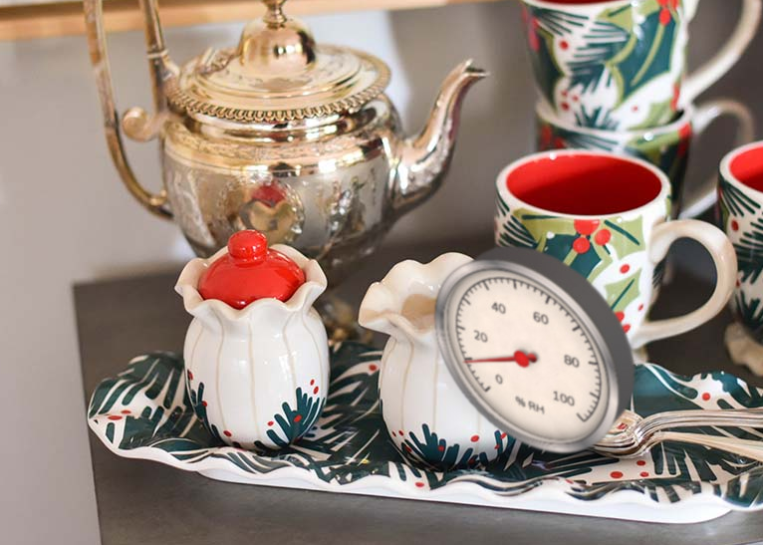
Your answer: 10,%
